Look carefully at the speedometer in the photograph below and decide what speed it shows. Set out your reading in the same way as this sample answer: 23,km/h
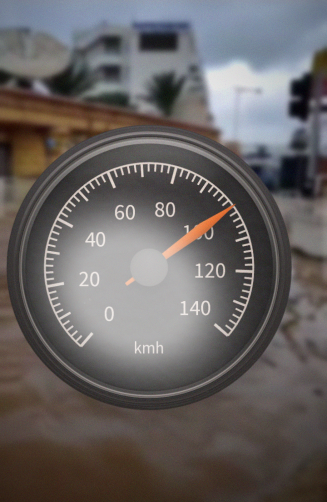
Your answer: 100,km/h
